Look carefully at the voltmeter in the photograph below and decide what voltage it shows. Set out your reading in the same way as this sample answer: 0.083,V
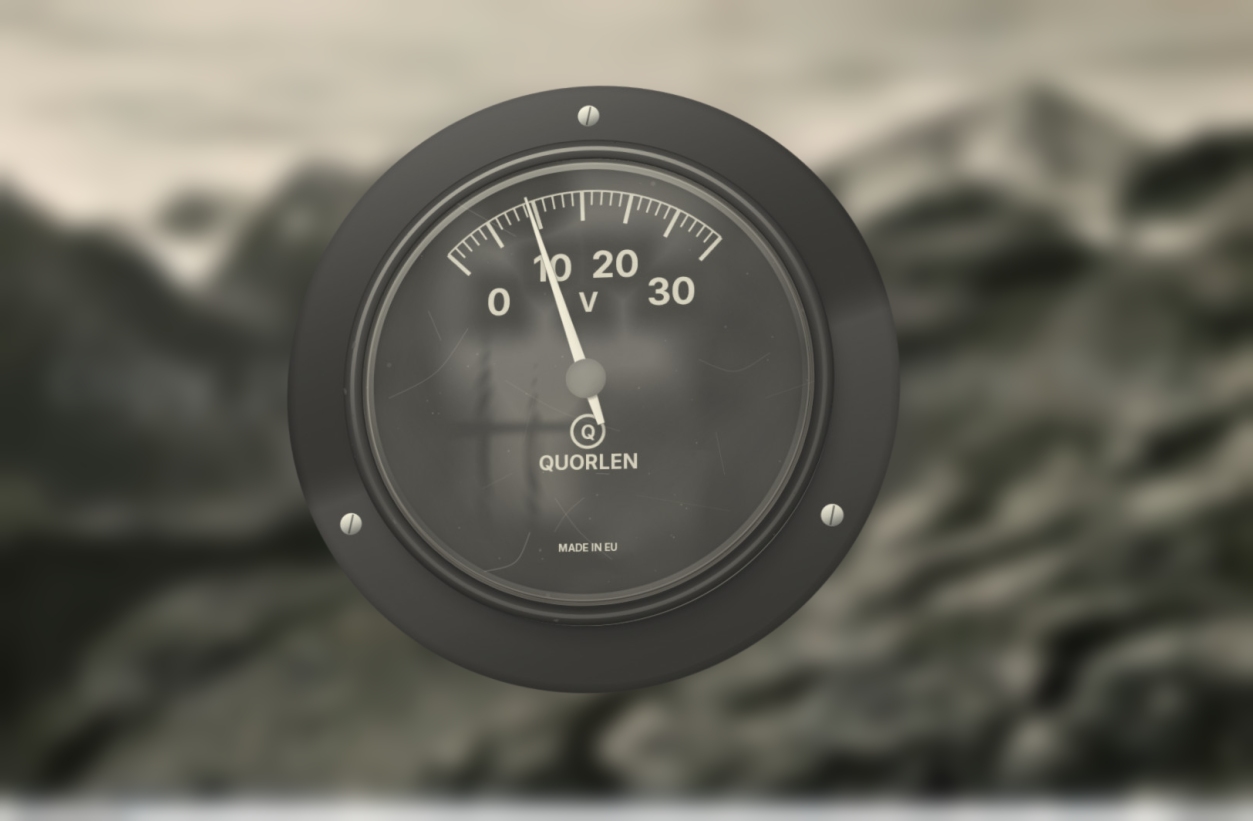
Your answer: 9.5,V
